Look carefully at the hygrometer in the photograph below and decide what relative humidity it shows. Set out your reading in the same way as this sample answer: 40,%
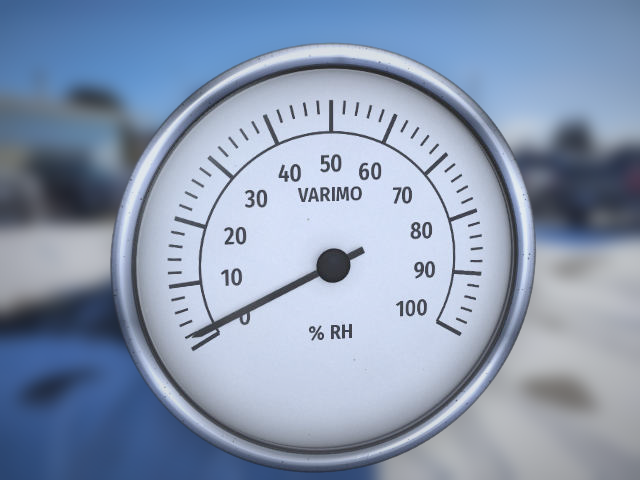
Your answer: 2,%
